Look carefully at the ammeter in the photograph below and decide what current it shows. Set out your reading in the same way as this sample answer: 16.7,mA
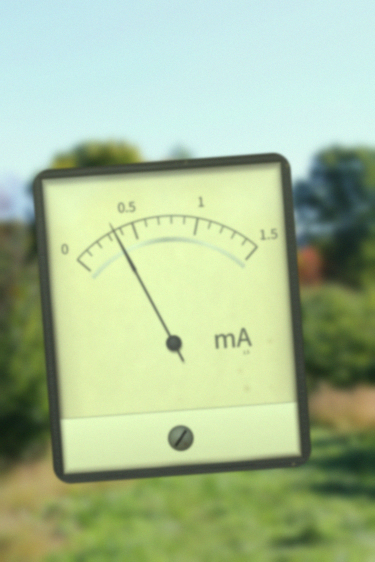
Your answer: 0.35,mA
